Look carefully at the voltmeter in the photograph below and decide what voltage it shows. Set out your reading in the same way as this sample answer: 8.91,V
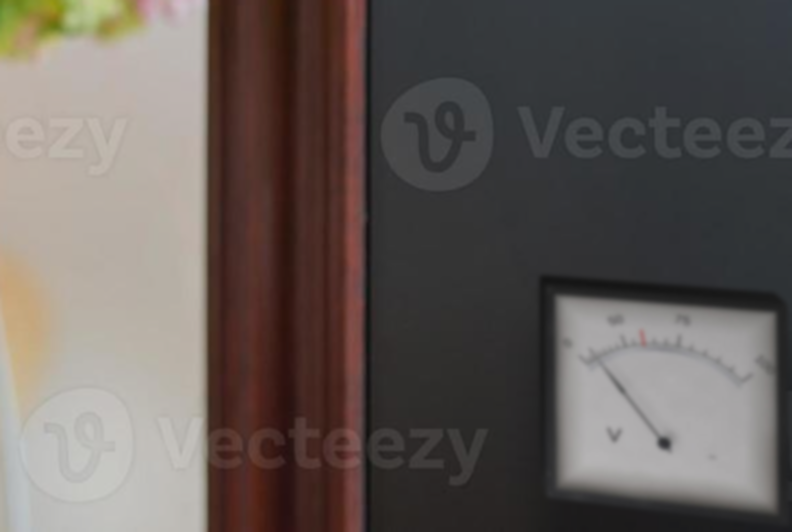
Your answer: 25,V
